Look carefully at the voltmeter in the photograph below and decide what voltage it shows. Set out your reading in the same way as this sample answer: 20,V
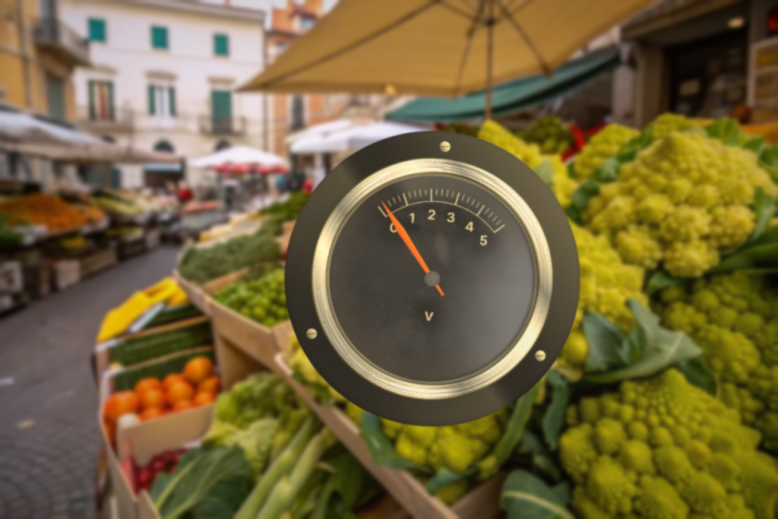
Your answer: 0.2,V
